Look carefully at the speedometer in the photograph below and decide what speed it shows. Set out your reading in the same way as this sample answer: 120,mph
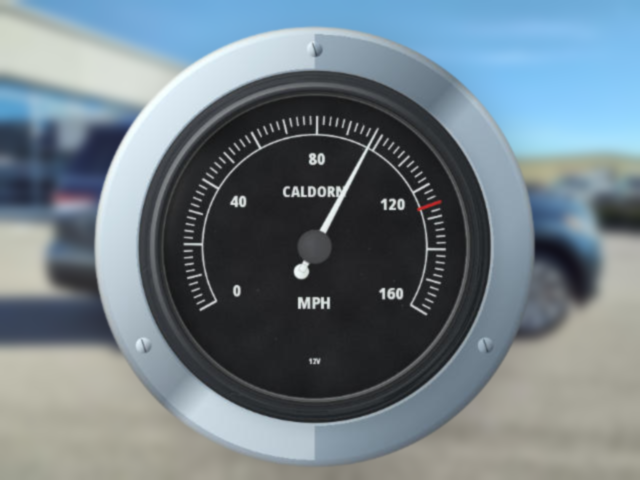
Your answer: 98,mph
